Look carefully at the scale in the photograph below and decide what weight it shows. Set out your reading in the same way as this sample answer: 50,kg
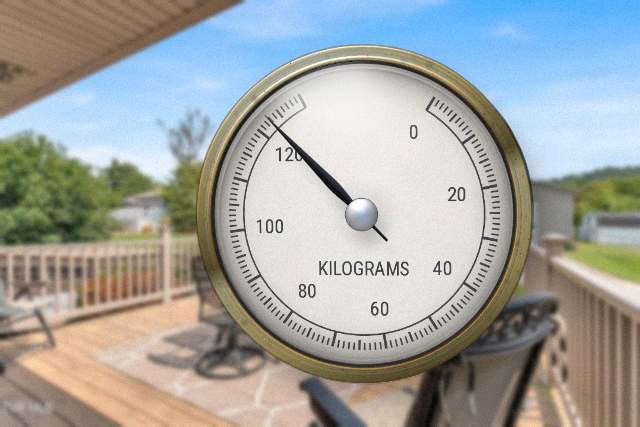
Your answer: 123,kg
